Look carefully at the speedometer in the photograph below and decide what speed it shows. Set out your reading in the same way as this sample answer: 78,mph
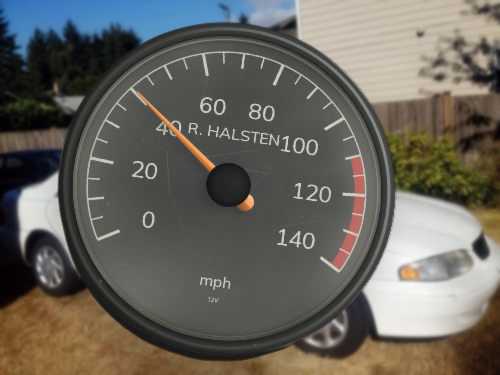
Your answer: 40,mph
